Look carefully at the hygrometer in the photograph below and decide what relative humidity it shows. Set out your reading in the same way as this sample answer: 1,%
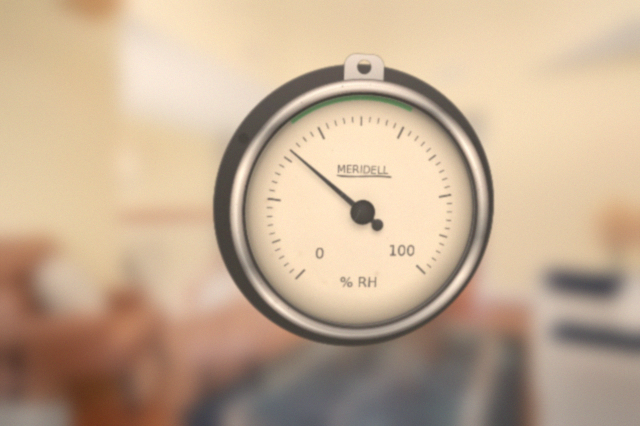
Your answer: 32,%
